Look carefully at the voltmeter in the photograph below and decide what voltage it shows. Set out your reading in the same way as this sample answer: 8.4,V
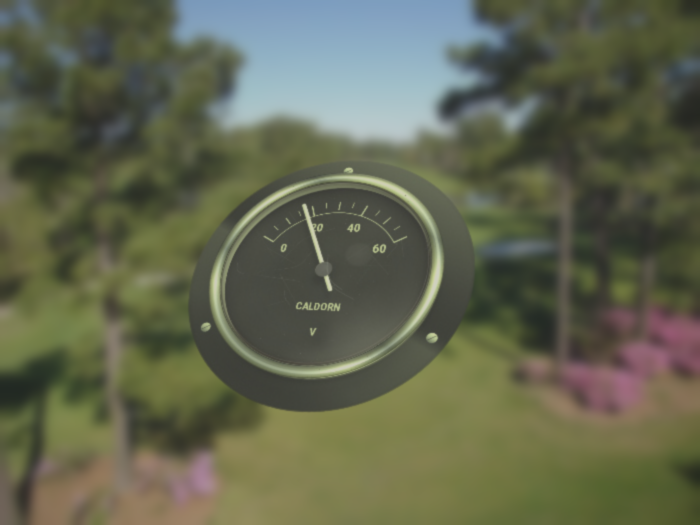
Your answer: 17.5,V
